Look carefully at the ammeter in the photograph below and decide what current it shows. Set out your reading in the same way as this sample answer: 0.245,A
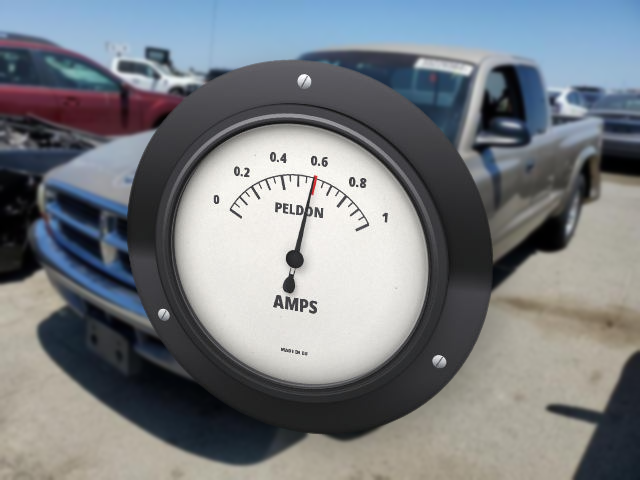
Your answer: 0.6,A
